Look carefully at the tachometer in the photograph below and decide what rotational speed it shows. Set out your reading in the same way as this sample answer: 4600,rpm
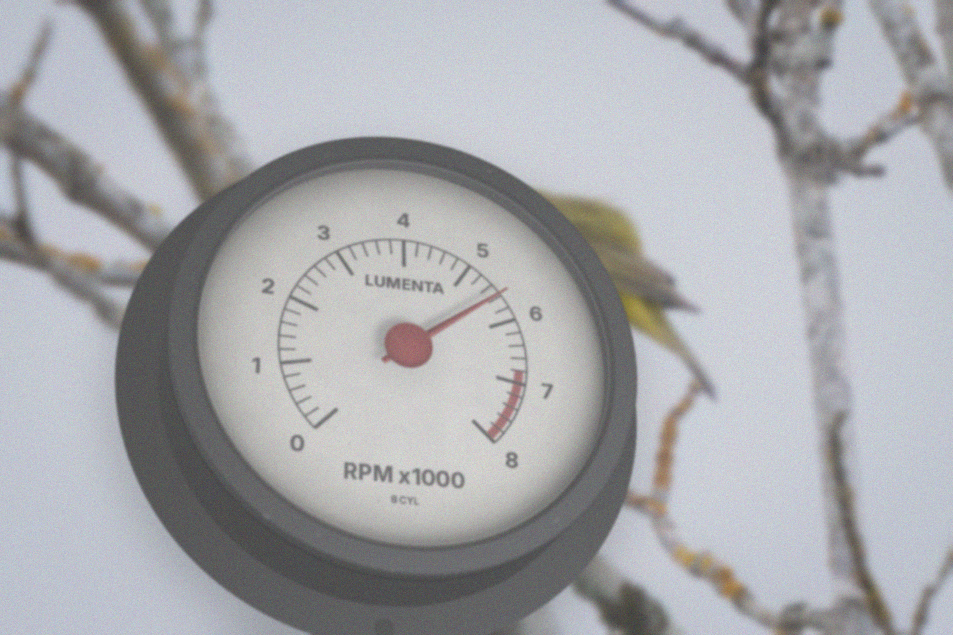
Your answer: 5600,rpm
